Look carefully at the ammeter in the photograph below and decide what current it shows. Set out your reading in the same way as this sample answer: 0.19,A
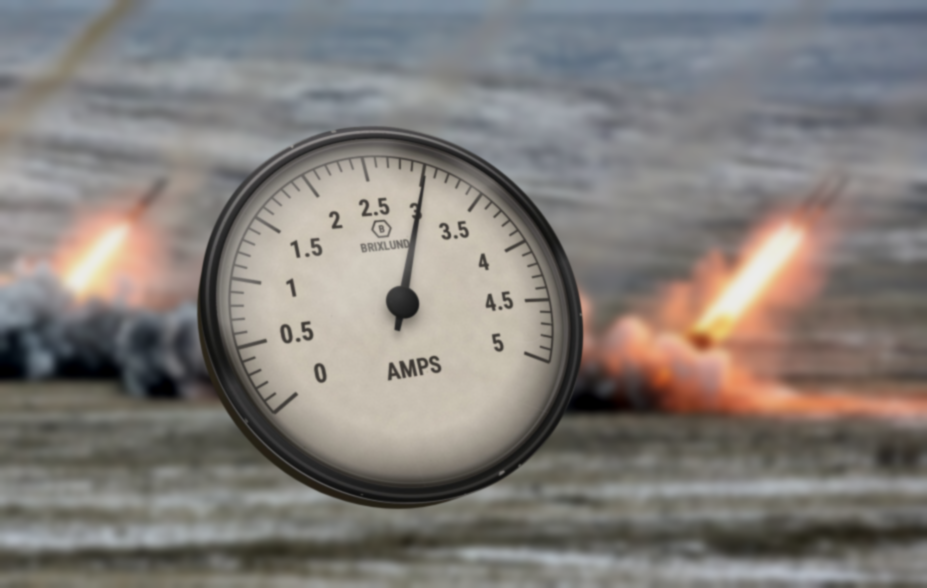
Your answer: 3,A
